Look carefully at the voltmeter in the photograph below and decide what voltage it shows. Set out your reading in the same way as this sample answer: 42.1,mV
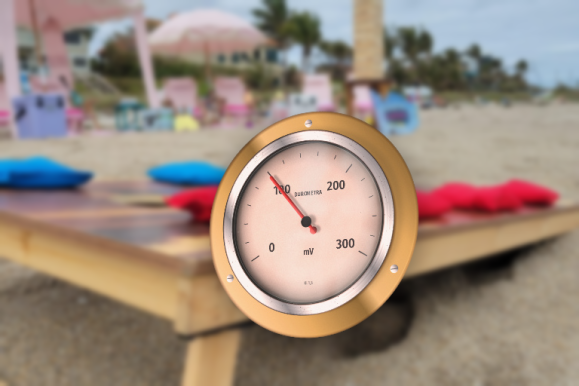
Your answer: 100,mV
